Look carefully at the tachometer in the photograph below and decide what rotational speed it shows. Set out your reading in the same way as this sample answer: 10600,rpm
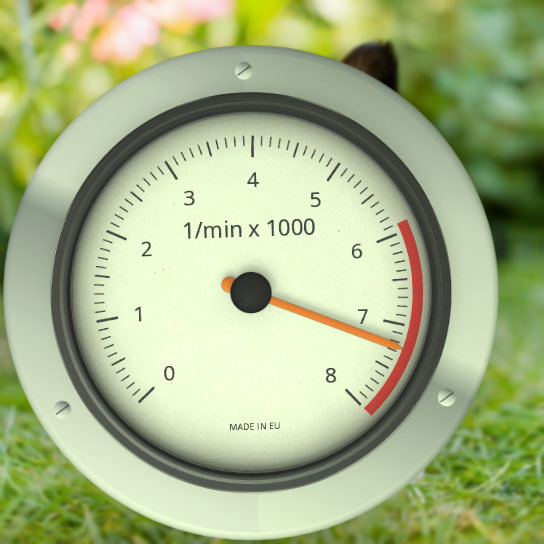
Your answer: 7250,rpm
